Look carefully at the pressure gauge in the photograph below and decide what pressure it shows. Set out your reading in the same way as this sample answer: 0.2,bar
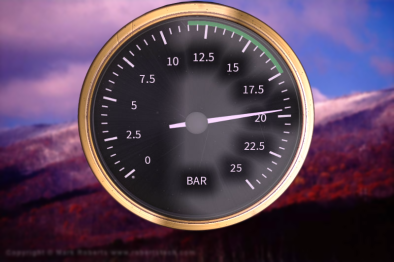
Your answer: 19.5,bar
